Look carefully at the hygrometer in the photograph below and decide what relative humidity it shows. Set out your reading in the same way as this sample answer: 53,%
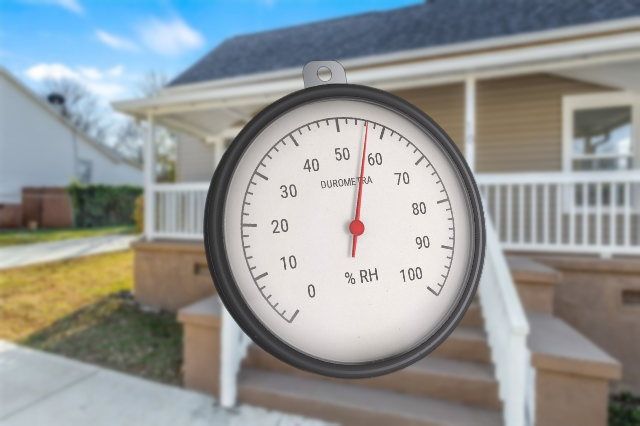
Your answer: 56,%
